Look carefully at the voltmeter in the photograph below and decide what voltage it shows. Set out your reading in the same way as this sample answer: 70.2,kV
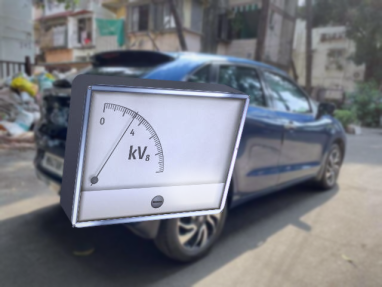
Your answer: 3,kV
